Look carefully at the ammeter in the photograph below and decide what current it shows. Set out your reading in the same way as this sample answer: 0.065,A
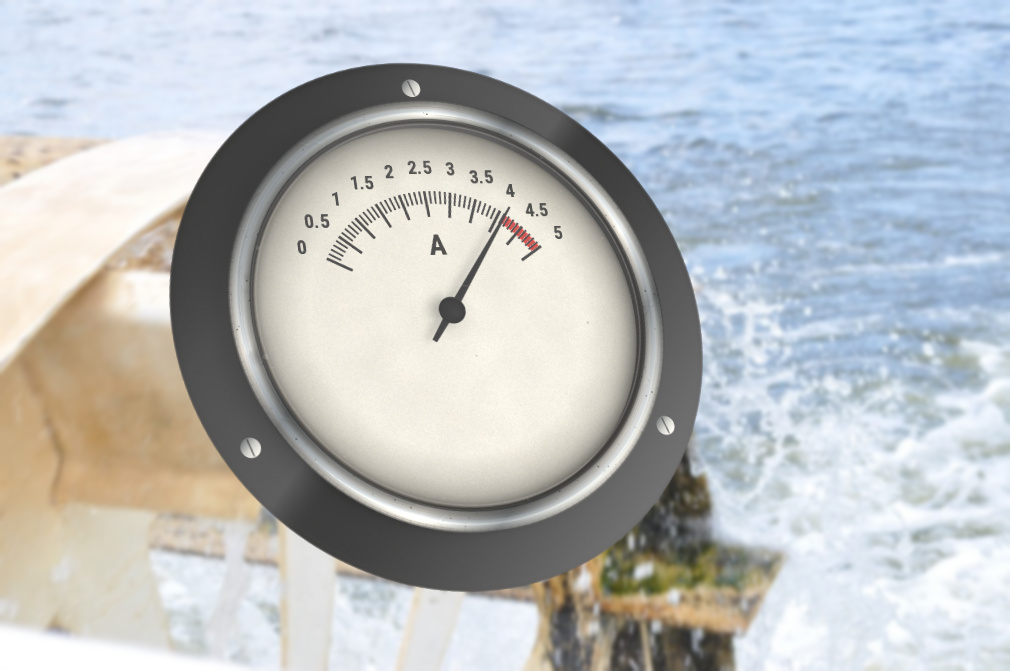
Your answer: 4.1,A
